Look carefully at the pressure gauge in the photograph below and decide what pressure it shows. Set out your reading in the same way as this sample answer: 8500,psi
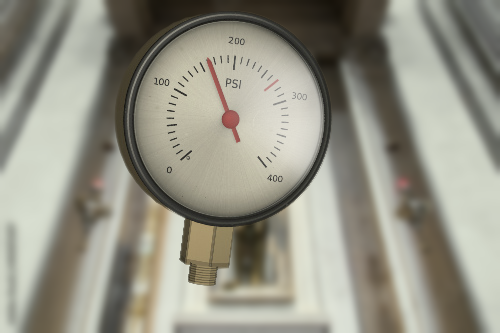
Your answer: 160,psi
